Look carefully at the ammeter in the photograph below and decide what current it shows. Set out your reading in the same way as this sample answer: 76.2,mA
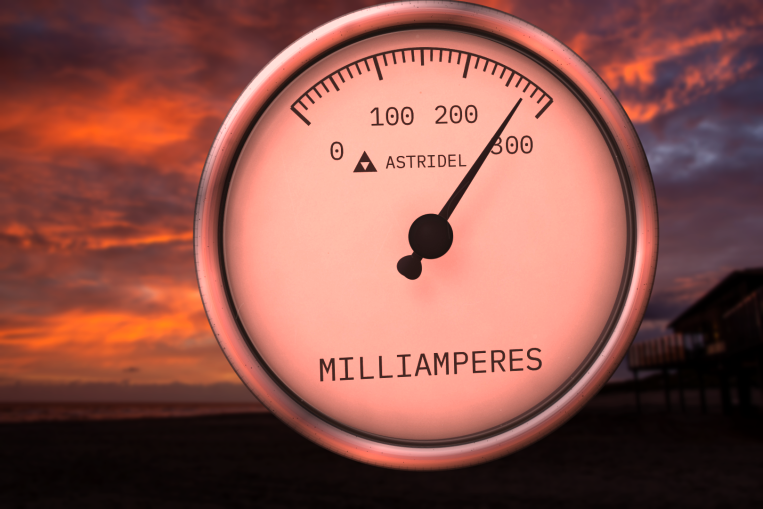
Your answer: 270,mA
